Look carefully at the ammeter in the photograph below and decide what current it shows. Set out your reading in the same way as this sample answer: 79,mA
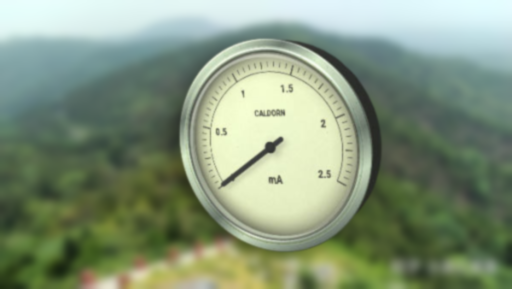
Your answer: 0,mA
